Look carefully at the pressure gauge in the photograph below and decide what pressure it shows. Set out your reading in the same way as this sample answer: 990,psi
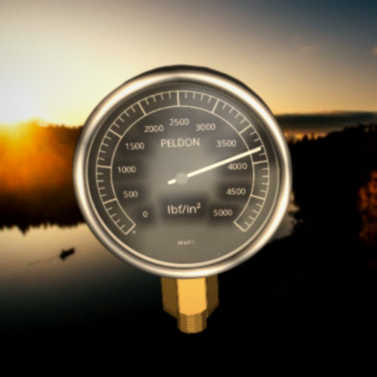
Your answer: 3800,psi
